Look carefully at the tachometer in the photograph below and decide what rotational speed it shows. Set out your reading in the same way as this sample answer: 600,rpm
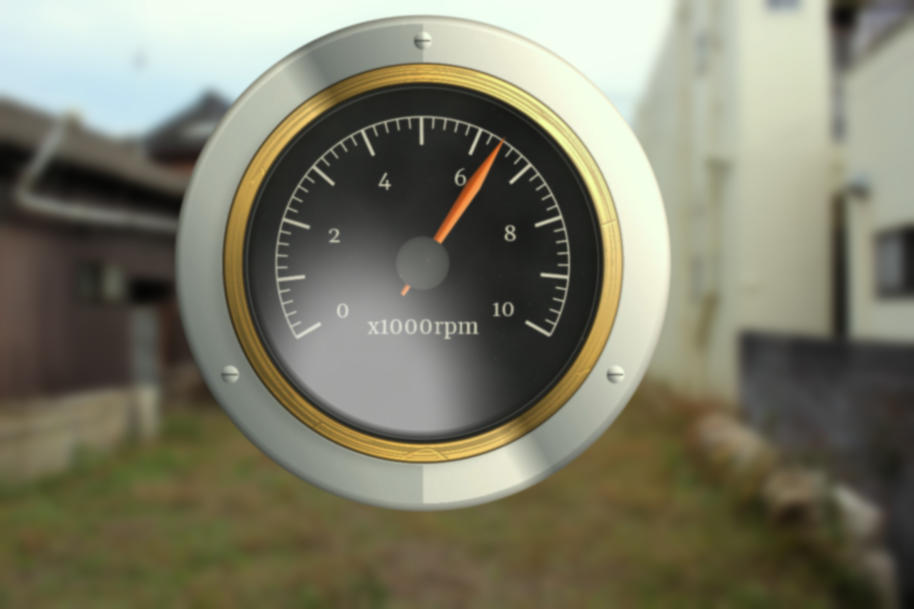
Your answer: 6400,rpm
